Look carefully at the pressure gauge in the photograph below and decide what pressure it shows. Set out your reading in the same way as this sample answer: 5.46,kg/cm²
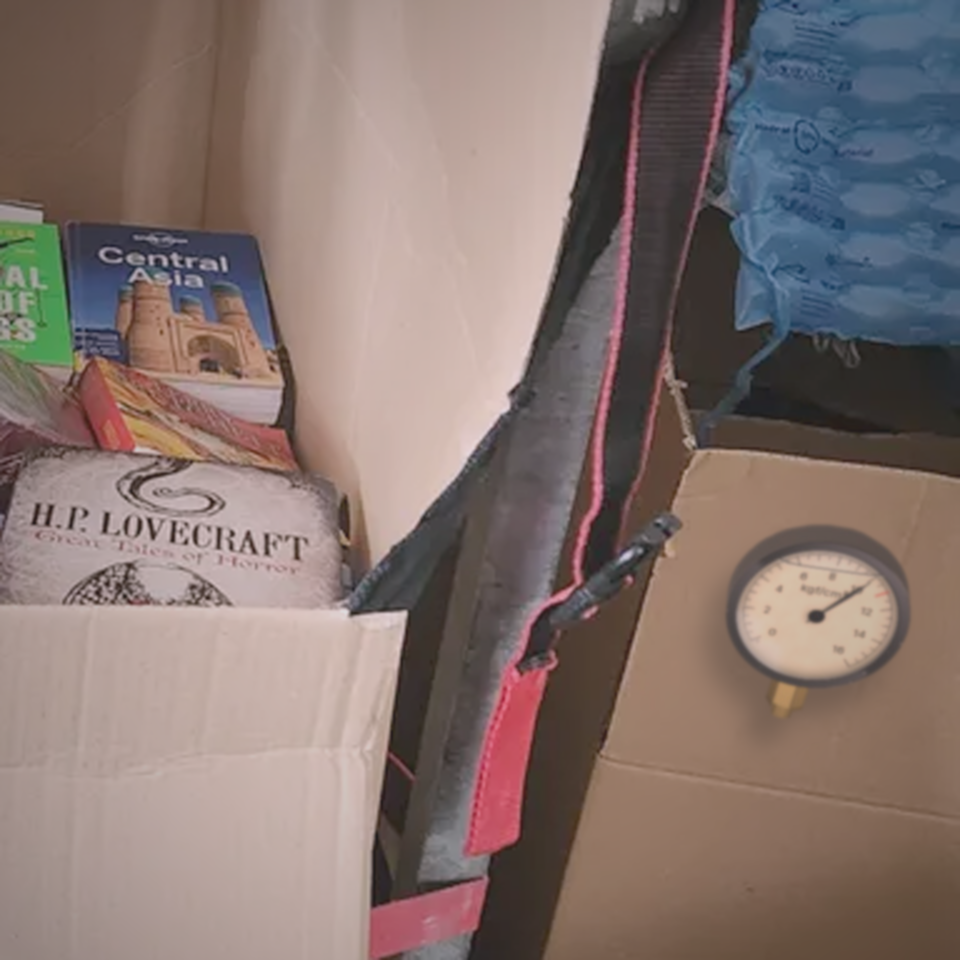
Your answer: 10,kg/cm²
